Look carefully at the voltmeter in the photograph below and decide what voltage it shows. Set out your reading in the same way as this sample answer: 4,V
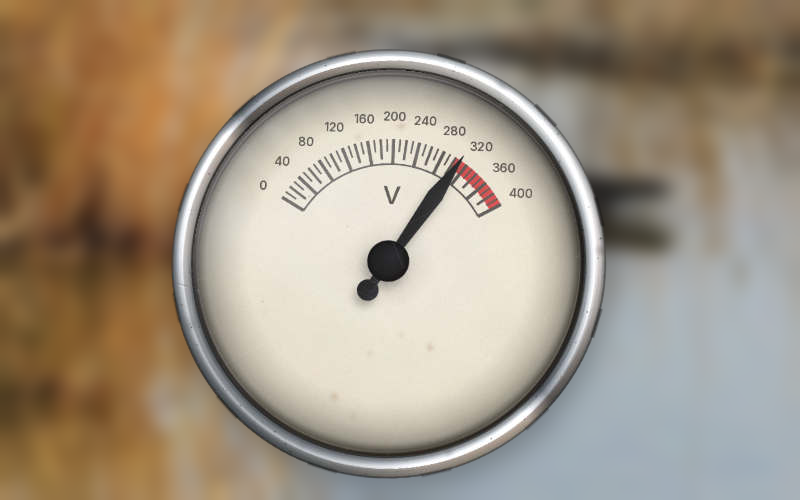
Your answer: 310,V
